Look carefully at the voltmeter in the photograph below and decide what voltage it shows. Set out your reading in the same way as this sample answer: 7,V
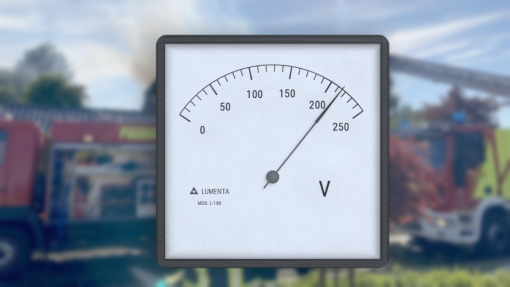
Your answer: 215,V
